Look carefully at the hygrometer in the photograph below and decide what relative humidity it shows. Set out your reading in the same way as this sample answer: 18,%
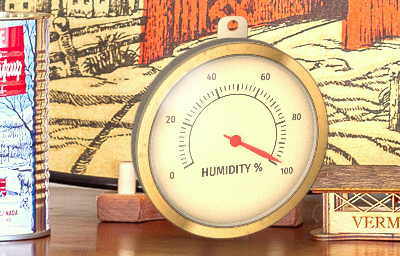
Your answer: 98,%
